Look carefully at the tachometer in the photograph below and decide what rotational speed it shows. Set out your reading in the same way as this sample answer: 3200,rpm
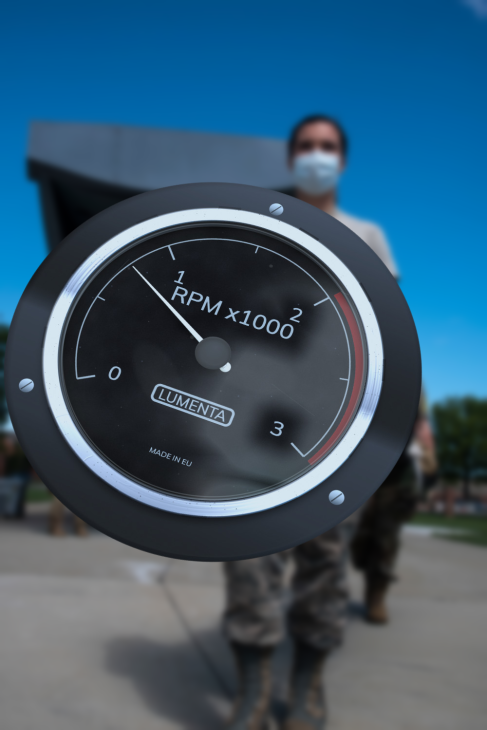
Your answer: 750,rpm
